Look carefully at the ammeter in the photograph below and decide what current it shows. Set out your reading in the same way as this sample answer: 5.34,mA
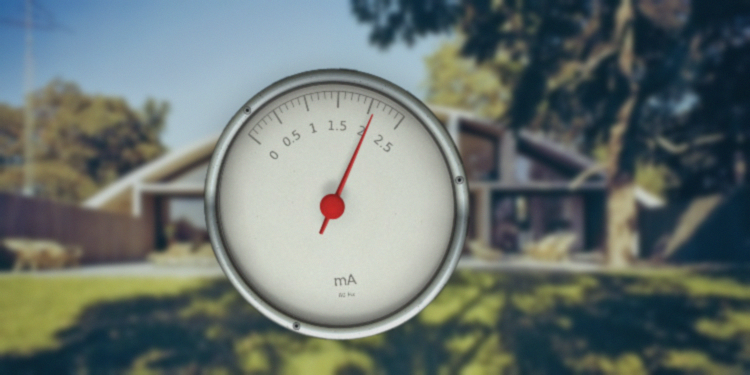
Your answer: 2.1,mA
